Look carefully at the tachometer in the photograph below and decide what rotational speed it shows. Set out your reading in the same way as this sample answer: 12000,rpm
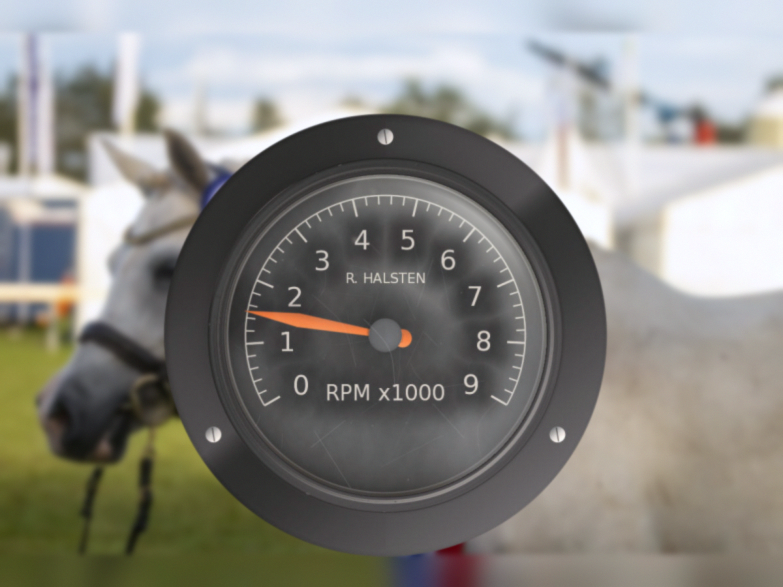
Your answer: 1500,rpm
